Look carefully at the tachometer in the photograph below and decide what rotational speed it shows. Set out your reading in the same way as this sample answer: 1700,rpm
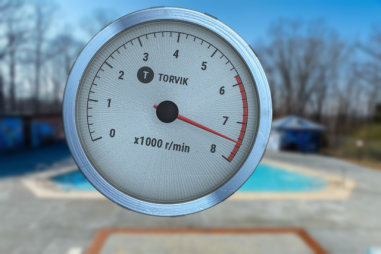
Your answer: 7500,rpm
